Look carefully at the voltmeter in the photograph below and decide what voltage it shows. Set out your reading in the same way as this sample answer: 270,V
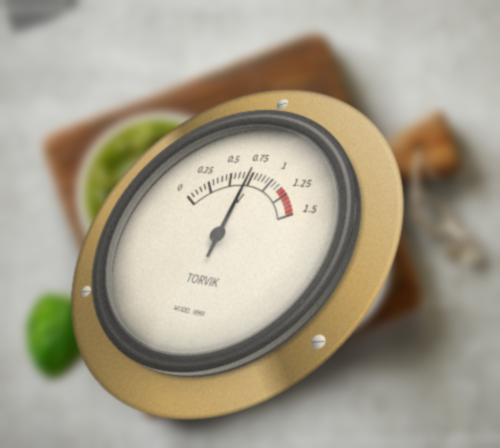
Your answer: 0.75,V
